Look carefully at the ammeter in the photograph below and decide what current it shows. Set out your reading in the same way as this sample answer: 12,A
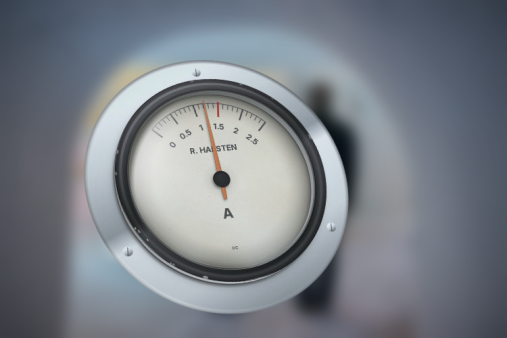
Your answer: 1.2,A
